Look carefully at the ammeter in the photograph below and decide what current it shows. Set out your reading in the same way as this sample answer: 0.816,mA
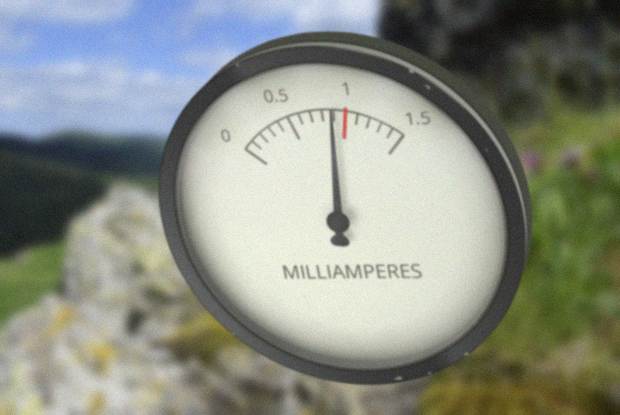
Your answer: 0.9,mA
